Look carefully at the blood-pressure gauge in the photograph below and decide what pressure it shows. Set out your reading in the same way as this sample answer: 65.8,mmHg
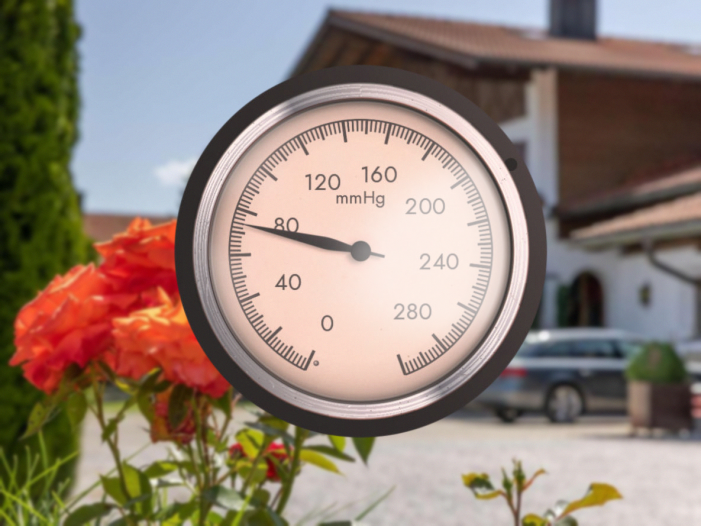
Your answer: 74,mmHg
